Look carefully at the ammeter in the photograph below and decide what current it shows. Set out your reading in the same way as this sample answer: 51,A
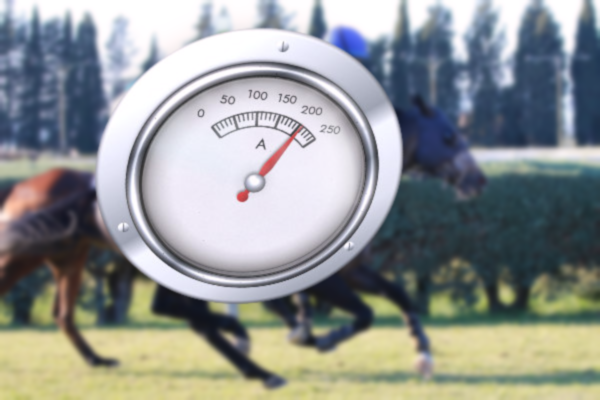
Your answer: 200,A
